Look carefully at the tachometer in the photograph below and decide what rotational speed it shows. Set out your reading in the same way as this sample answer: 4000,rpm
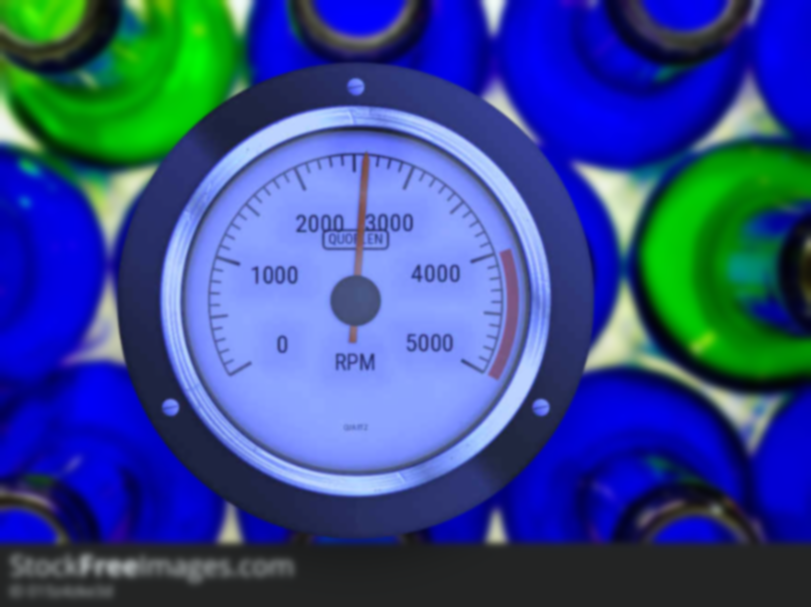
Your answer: 2600,rpm
